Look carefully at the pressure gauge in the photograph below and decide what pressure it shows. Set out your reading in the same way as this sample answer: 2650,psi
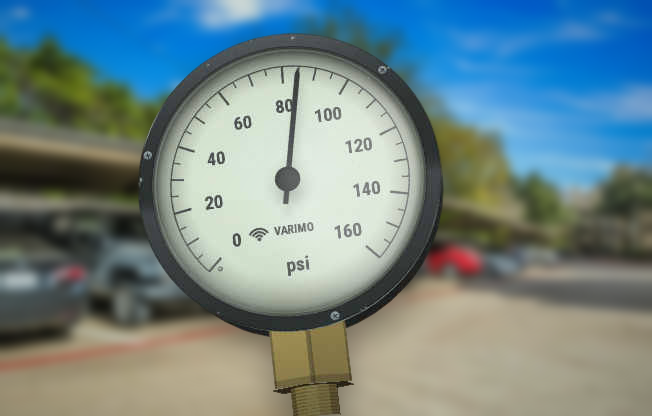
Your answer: 85,psi
